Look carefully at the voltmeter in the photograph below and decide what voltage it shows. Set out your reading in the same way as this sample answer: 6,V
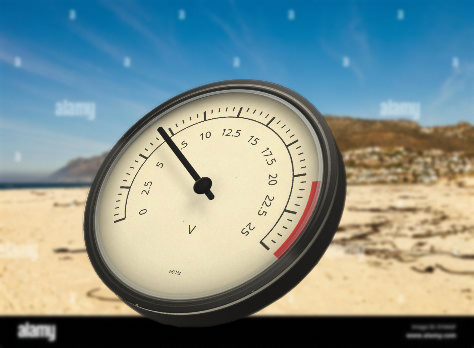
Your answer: 7,V
